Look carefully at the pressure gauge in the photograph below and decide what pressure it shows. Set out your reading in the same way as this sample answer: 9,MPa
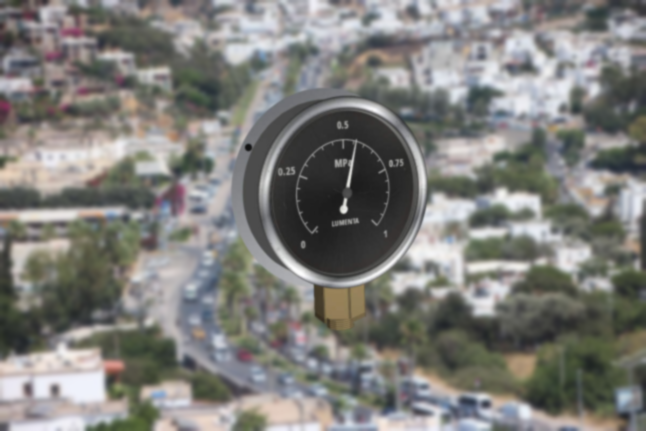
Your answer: 0.55,MPa
